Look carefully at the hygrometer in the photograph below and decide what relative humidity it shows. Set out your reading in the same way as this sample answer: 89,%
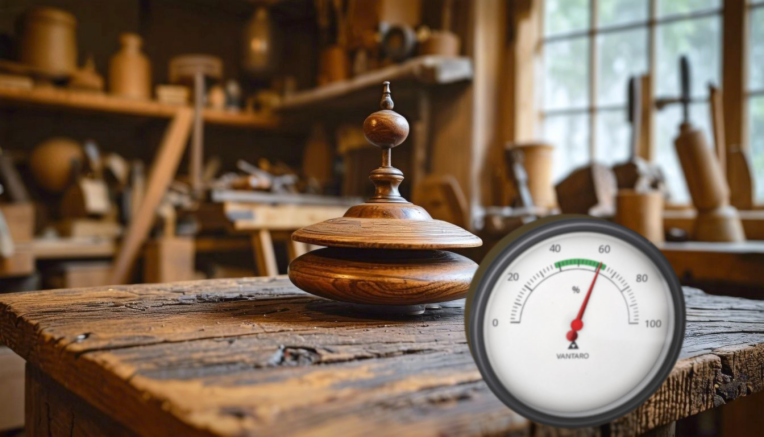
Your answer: 60,%
